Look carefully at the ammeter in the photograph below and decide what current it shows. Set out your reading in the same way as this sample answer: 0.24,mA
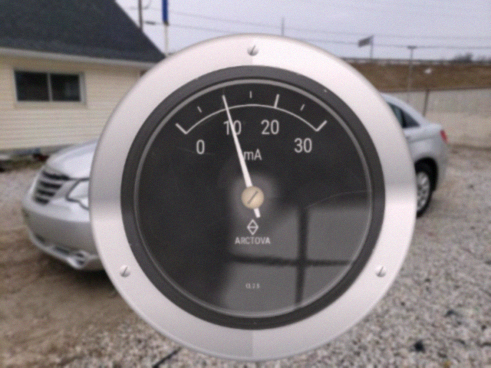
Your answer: 10,mA
